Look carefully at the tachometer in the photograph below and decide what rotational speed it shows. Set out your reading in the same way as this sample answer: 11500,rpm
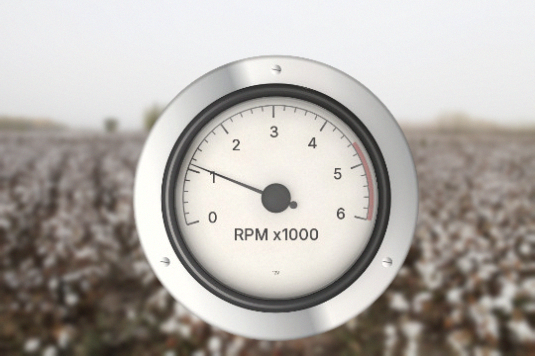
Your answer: 1100,rpm
